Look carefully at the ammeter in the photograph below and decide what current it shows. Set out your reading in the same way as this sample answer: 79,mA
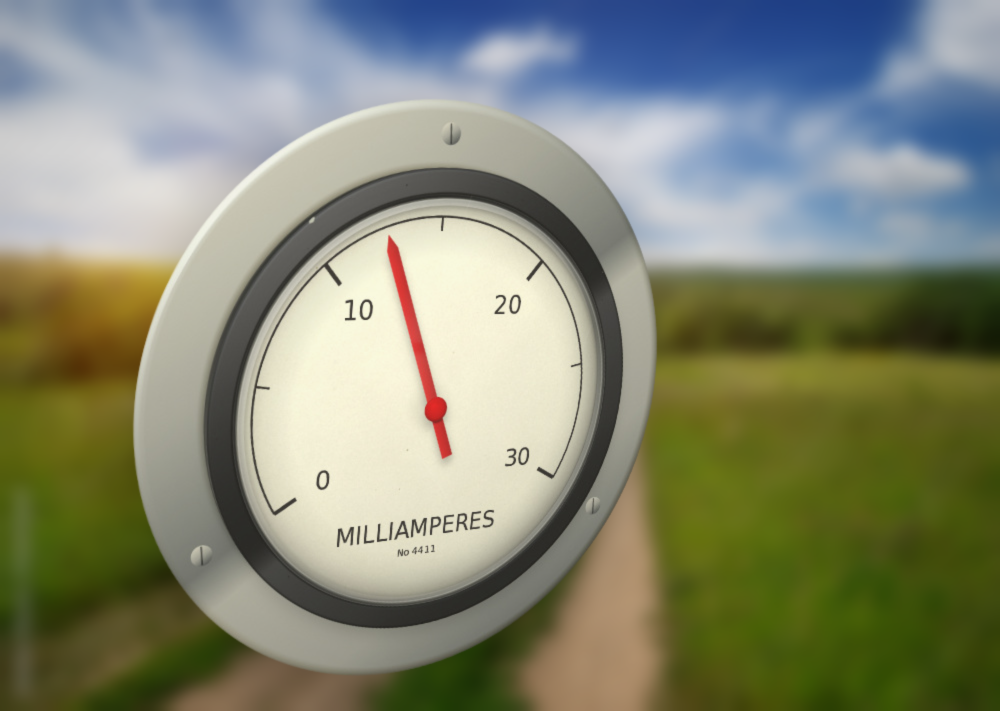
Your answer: 12.5,mA
